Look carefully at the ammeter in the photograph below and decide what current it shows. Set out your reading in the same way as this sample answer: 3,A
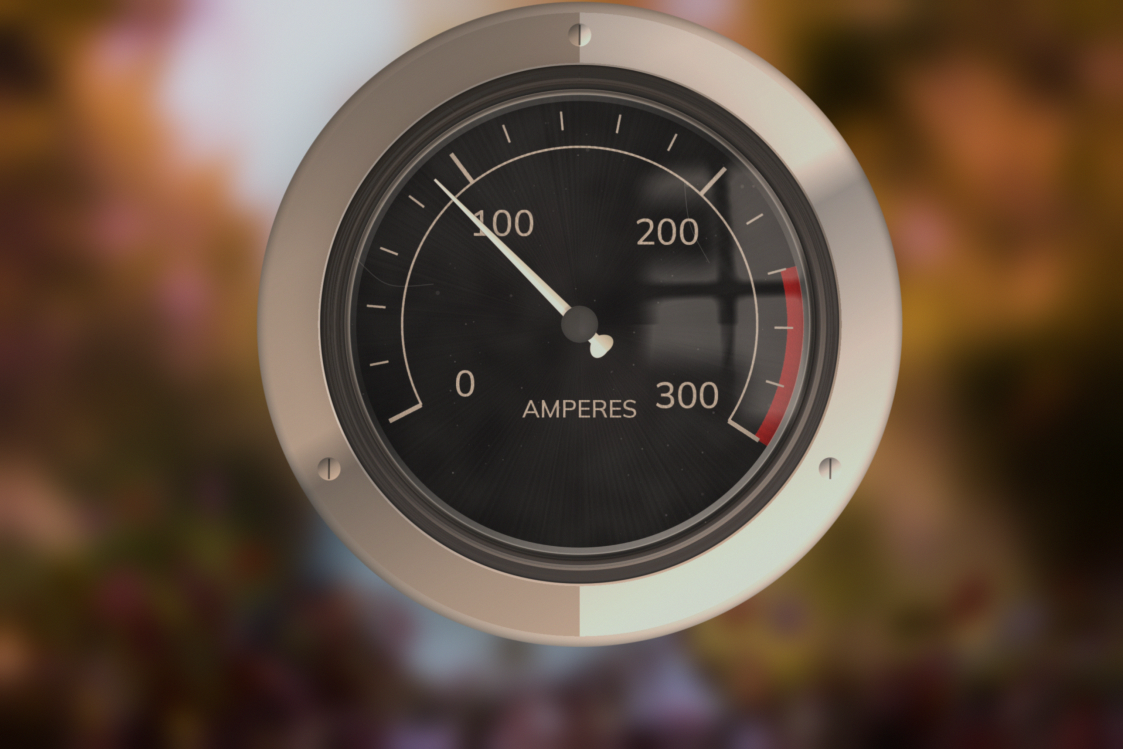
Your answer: 90,A
